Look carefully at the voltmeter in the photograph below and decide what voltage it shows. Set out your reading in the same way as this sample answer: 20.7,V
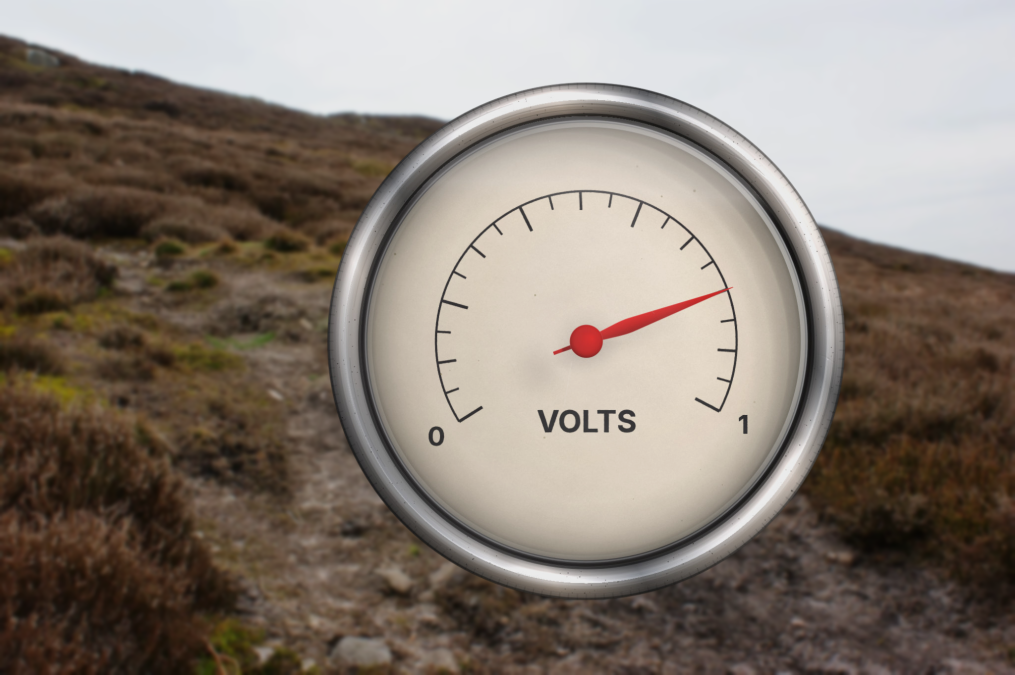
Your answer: 0.8,V
